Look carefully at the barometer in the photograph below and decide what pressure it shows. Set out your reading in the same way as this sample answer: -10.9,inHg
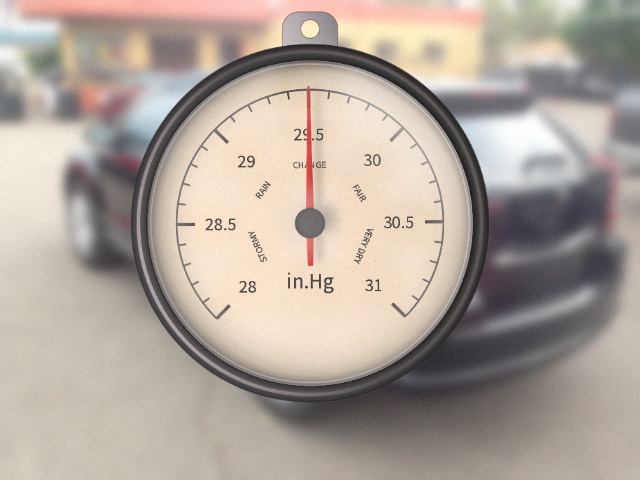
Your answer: 29.5,inHg
